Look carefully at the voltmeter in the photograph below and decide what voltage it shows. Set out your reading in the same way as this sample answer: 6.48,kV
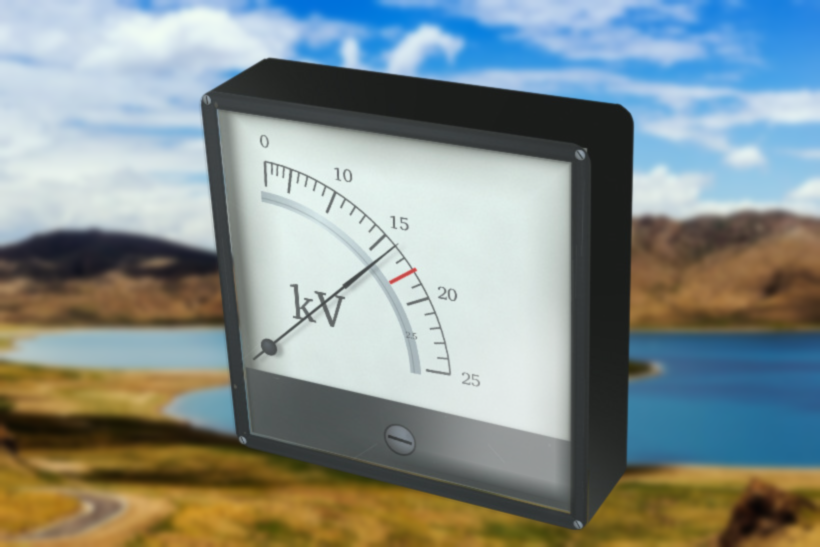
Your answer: 16,kV
